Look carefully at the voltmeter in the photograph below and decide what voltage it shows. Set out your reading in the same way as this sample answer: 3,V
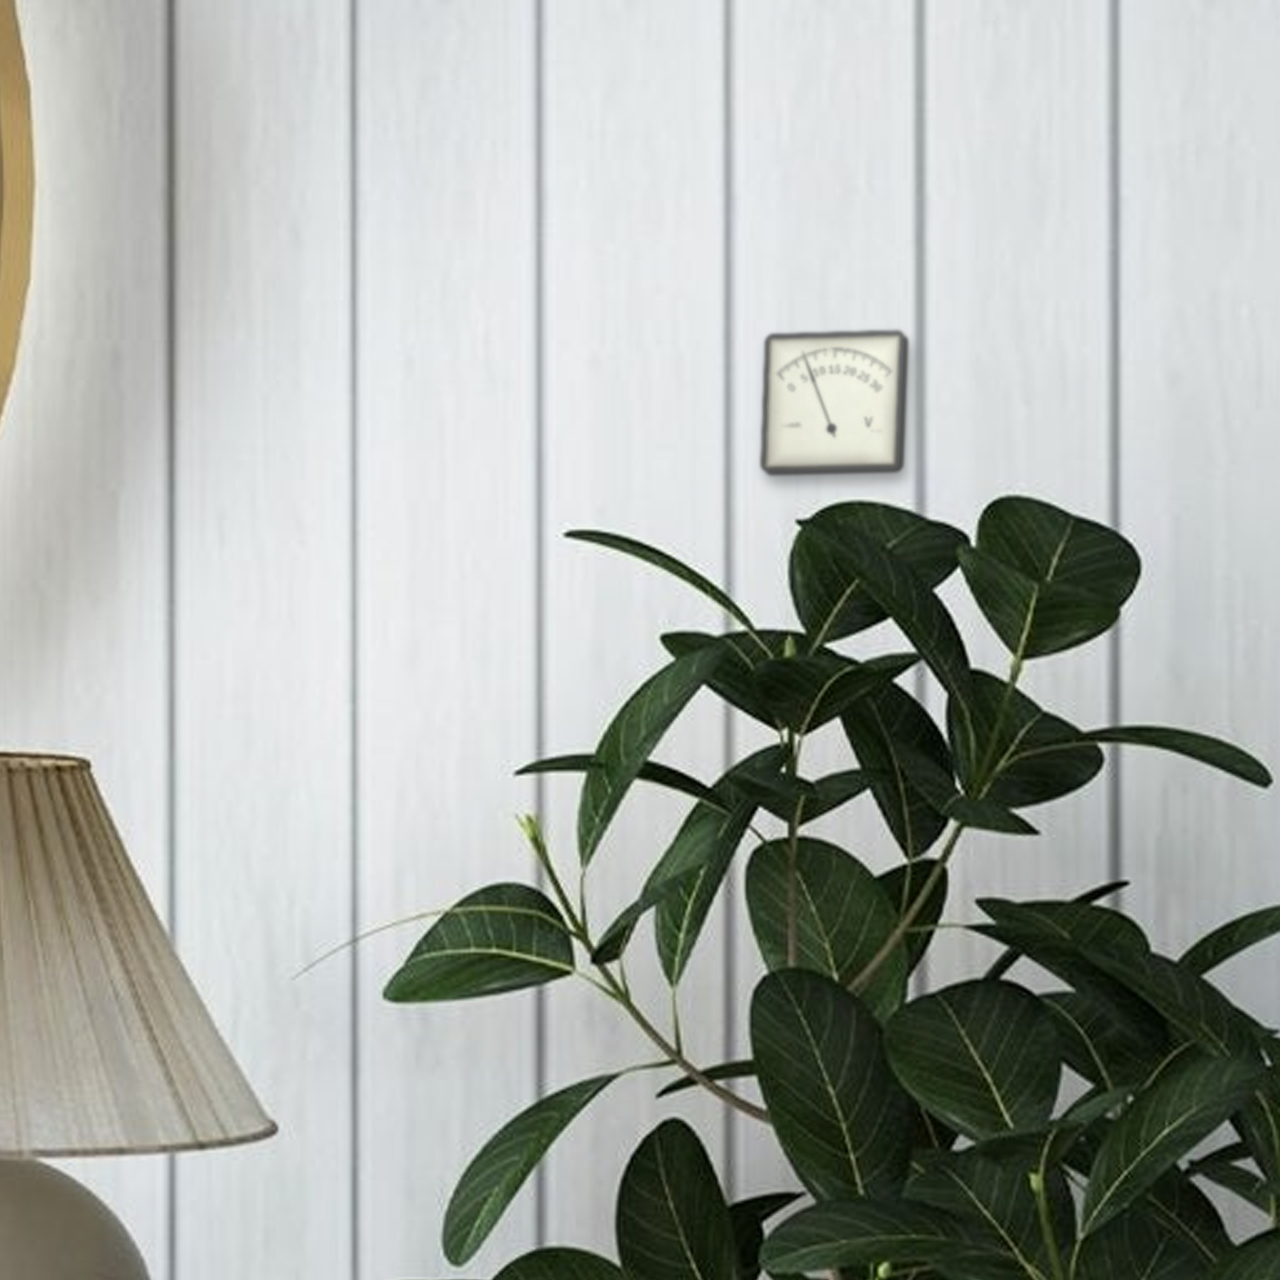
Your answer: 7.5,V
